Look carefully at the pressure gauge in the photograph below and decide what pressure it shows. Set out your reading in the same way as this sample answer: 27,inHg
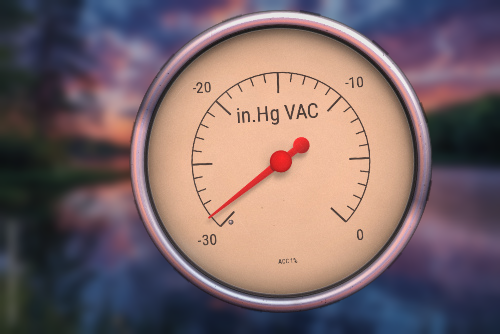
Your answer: -29,inHg
